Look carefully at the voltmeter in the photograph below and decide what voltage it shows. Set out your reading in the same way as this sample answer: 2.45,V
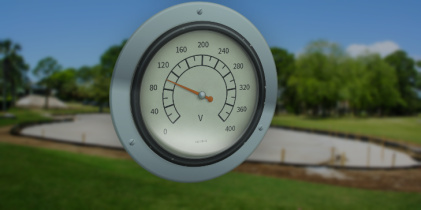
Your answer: 100,V
